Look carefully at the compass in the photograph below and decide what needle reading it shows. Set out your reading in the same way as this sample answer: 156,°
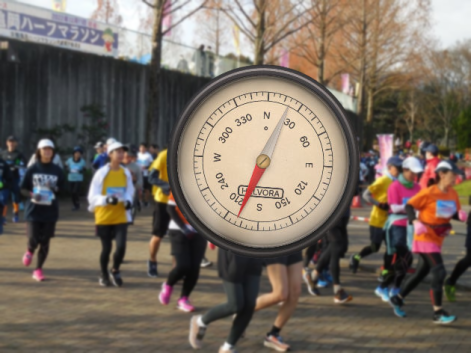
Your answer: 200,°
